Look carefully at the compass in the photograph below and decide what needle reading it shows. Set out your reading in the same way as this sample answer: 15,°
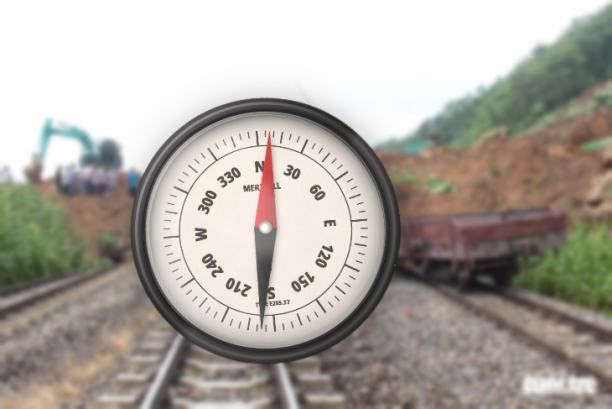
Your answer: 7.5,°
